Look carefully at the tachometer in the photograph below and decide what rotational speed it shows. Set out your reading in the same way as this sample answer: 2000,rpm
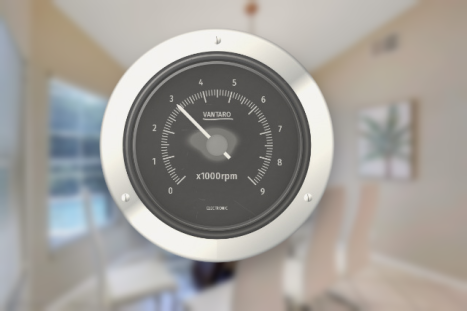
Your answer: 3000,rpm
